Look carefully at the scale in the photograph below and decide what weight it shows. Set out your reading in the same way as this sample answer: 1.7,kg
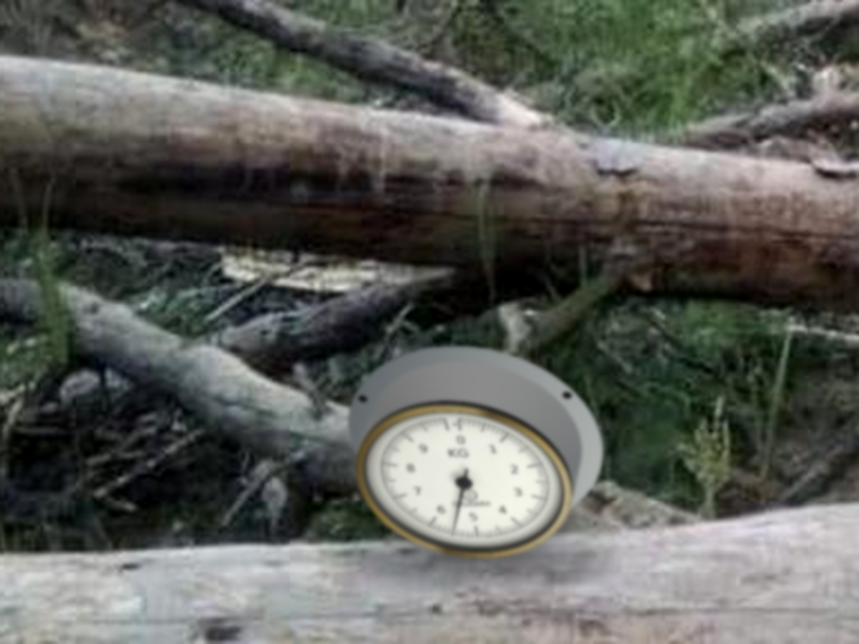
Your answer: 5.5,kg
